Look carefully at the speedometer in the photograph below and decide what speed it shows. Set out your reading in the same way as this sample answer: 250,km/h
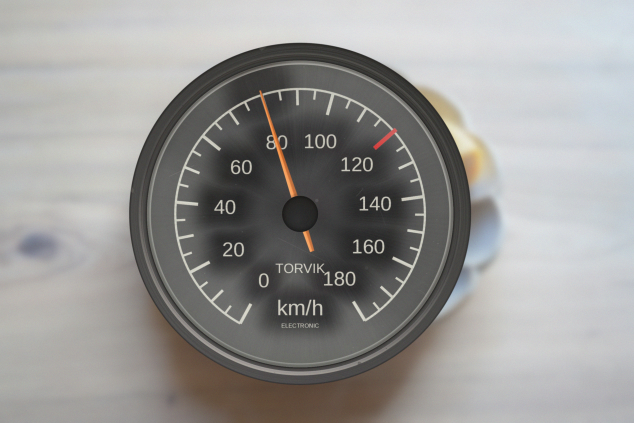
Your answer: 80,km/h
